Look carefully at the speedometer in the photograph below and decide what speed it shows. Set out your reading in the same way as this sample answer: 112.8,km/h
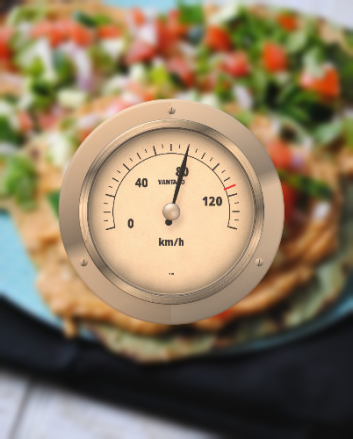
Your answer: 80,km/h
